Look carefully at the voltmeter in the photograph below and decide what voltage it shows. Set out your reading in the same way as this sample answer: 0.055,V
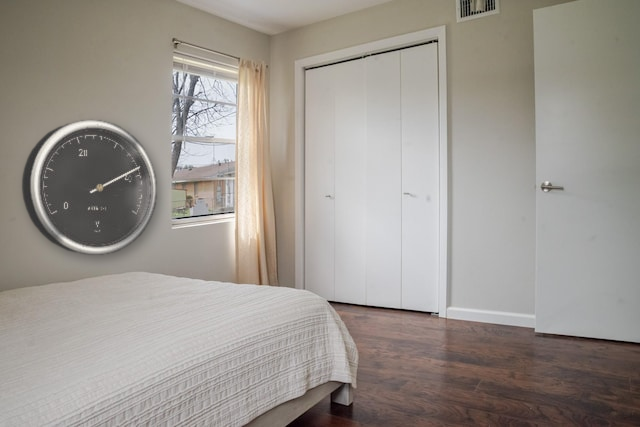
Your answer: 38,V
